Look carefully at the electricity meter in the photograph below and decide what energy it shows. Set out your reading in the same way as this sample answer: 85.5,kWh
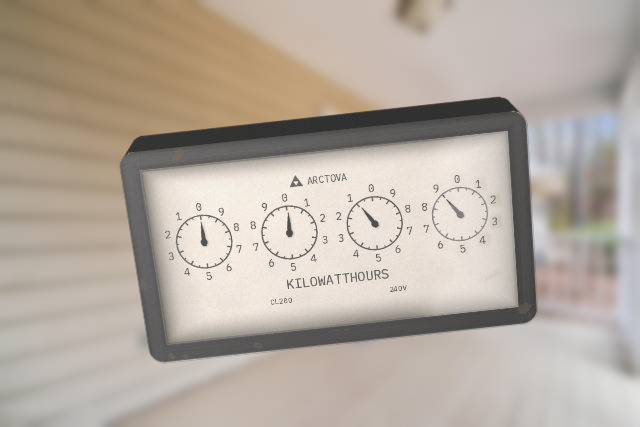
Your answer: 9,kWh
